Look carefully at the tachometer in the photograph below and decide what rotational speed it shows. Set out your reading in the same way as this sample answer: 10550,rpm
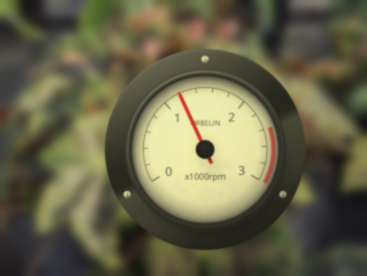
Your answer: 1200,rpm
